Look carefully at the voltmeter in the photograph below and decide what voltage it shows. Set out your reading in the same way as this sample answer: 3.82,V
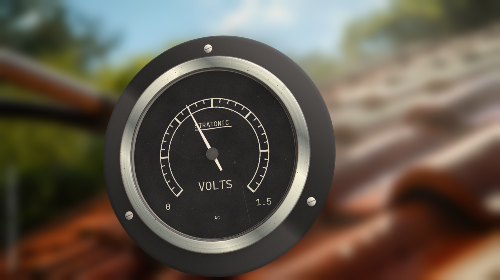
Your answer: 0.6,V
